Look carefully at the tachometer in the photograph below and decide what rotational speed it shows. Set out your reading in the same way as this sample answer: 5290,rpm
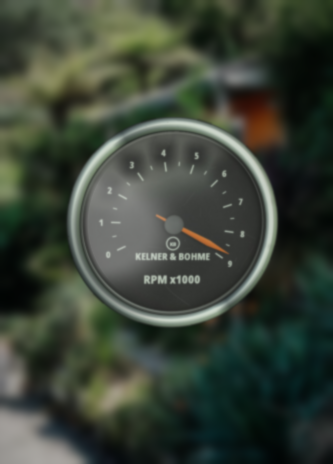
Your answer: 8750,rpm
